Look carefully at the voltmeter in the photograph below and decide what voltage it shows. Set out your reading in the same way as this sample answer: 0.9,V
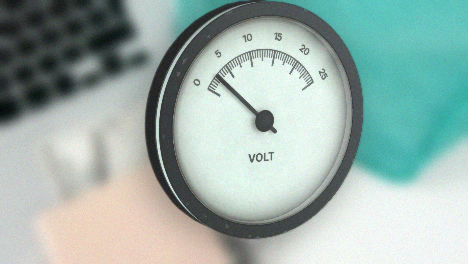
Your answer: 2.5,V
